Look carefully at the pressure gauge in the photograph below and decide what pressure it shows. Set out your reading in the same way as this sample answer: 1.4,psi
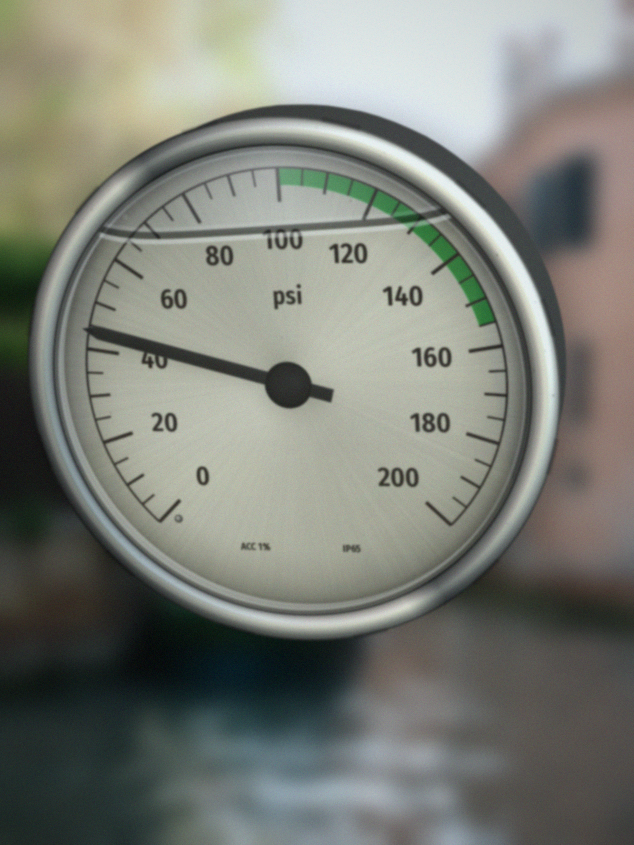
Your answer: 45,psi
